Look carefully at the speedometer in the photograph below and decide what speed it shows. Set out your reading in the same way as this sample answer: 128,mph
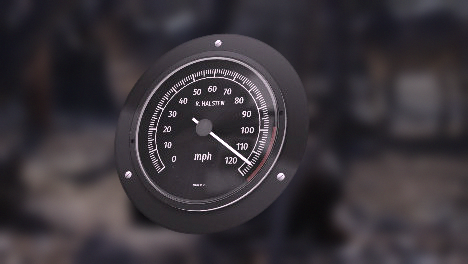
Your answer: 115,mph
